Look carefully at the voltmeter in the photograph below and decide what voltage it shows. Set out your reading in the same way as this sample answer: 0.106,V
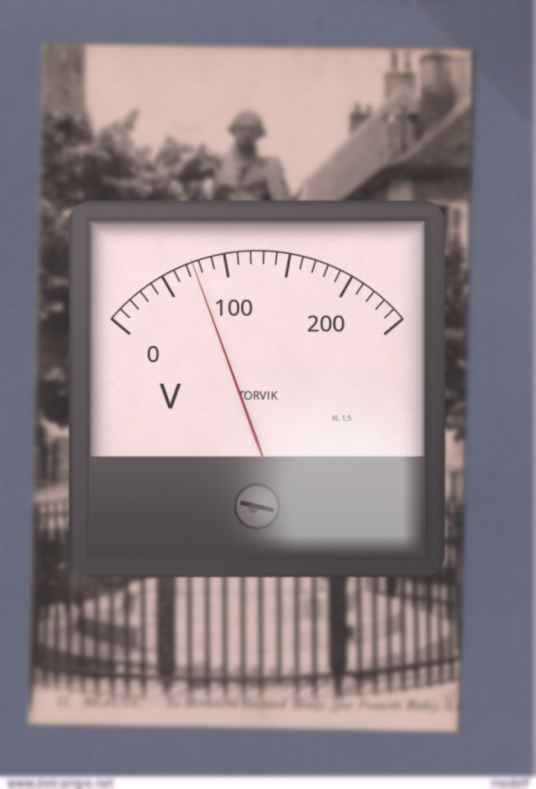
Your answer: 75,V
